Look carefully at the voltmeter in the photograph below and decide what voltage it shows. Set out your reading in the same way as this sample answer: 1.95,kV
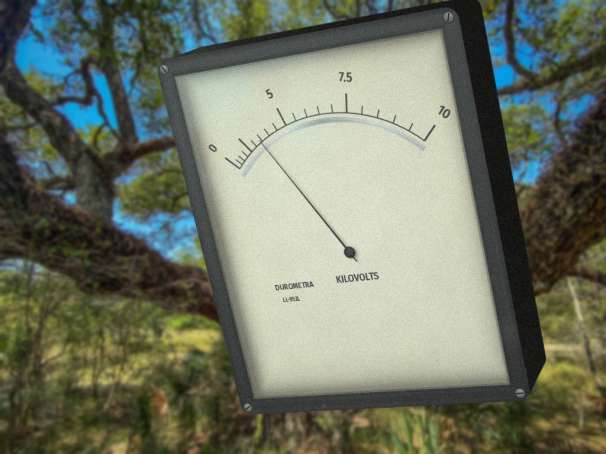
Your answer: 3.5,kV
